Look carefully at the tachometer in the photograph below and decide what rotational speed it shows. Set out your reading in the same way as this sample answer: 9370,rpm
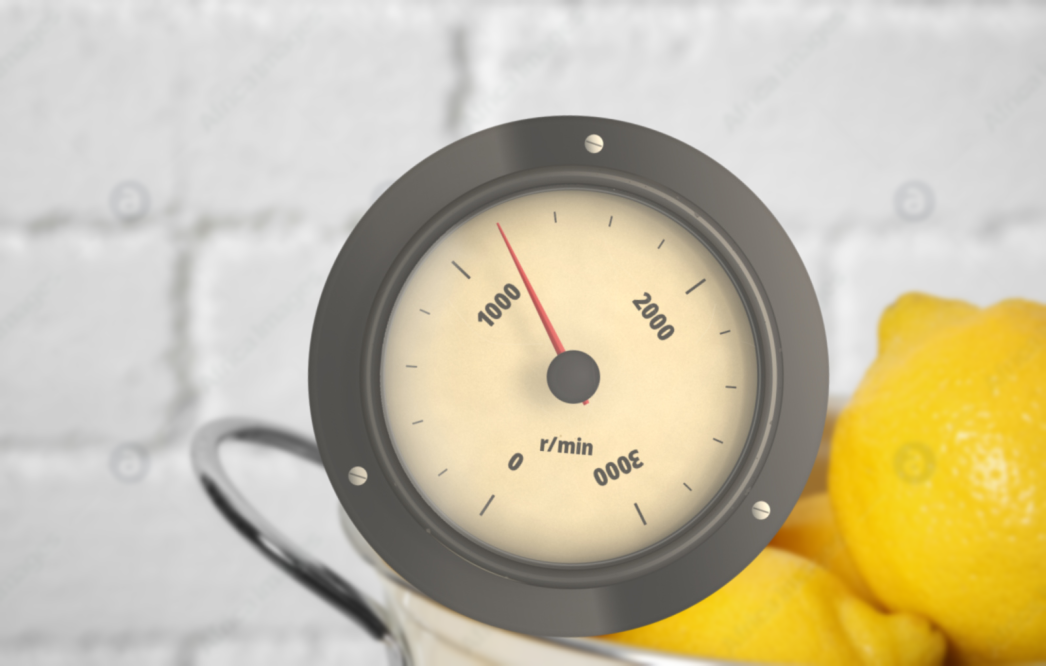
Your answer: 1200,rpm
